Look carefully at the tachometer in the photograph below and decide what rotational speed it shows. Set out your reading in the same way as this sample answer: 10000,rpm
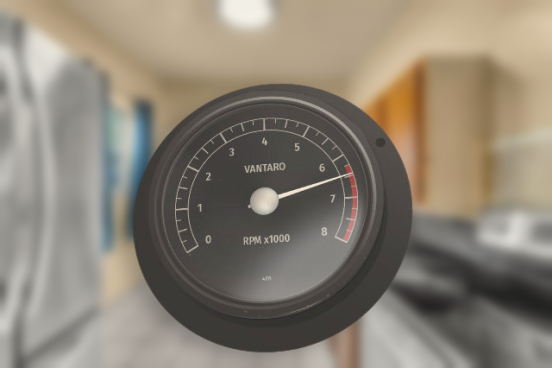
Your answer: 6500,rpm
